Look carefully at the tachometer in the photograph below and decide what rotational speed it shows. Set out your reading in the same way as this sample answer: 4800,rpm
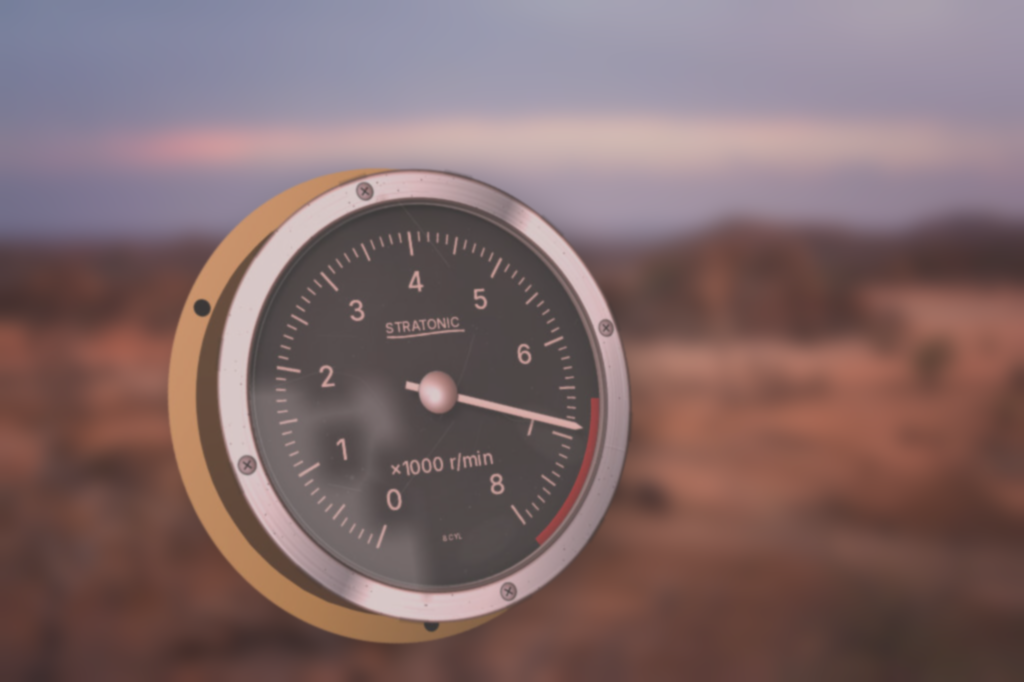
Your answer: 6900,rpm
